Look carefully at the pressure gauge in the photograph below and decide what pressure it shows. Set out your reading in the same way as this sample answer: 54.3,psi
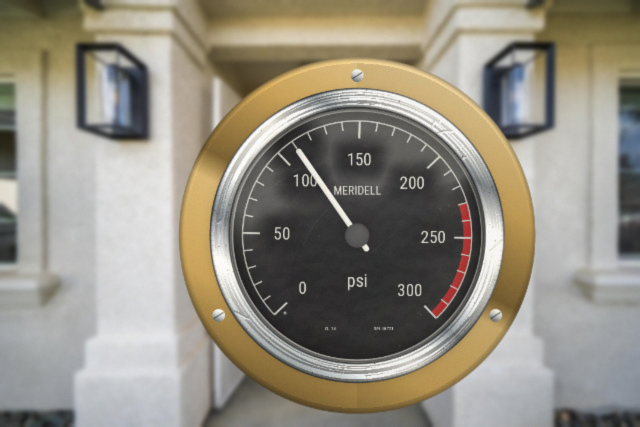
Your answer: 110,psi
